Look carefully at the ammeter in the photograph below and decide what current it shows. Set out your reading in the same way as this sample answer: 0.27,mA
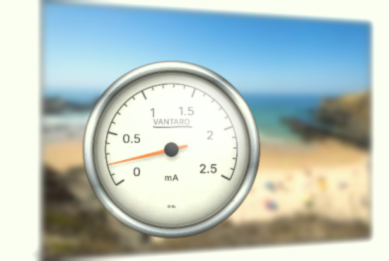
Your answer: 0.2,mA
